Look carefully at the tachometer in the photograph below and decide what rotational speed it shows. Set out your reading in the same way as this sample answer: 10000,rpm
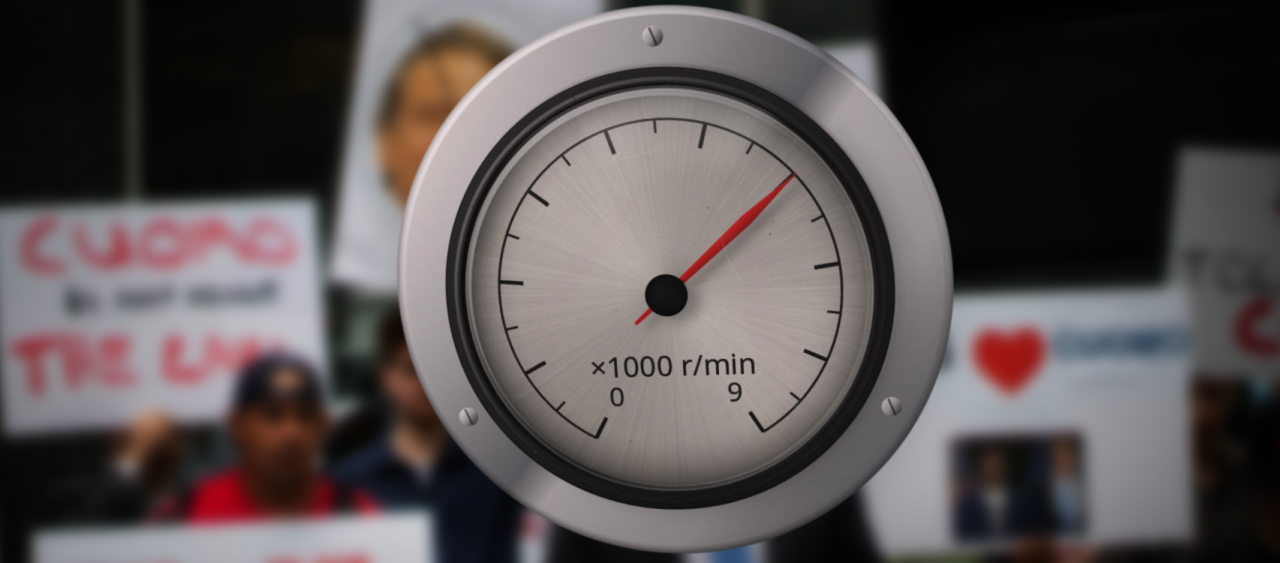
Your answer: 6000,rpm
